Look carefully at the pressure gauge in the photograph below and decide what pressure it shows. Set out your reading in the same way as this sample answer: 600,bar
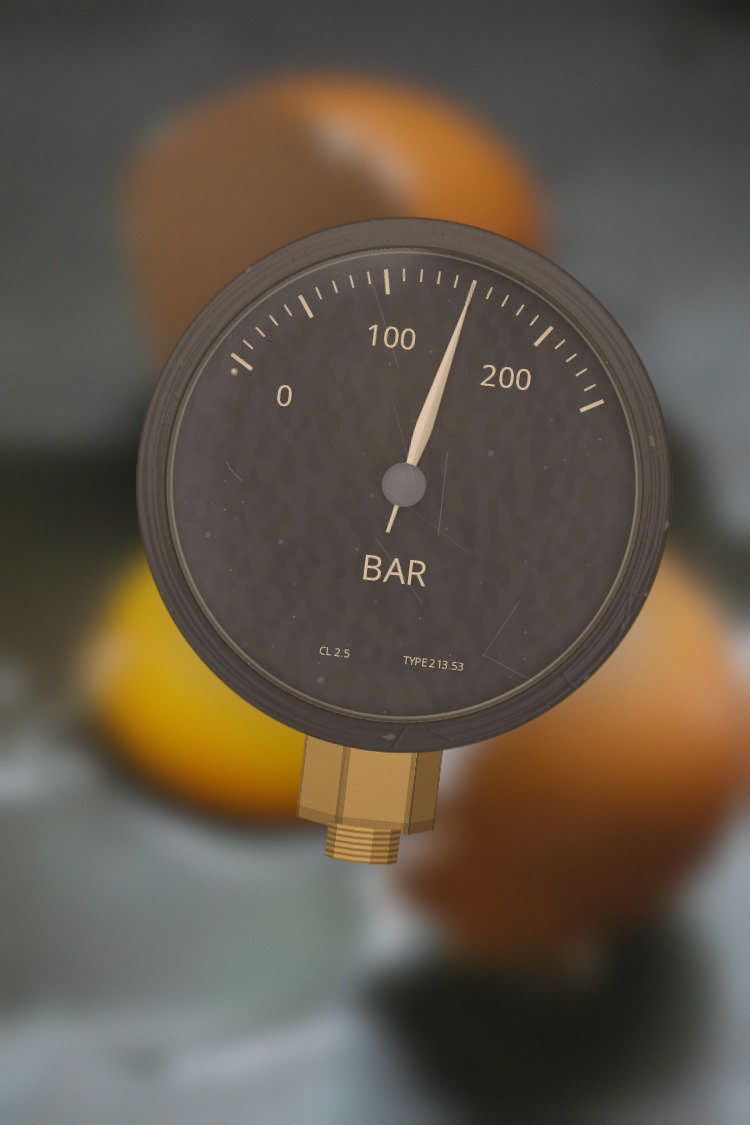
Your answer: 150,bar
